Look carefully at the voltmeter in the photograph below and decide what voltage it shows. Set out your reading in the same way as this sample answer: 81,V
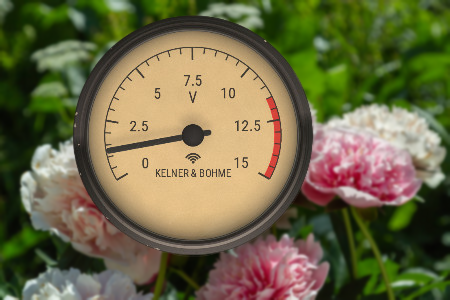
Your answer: 1.25,V
